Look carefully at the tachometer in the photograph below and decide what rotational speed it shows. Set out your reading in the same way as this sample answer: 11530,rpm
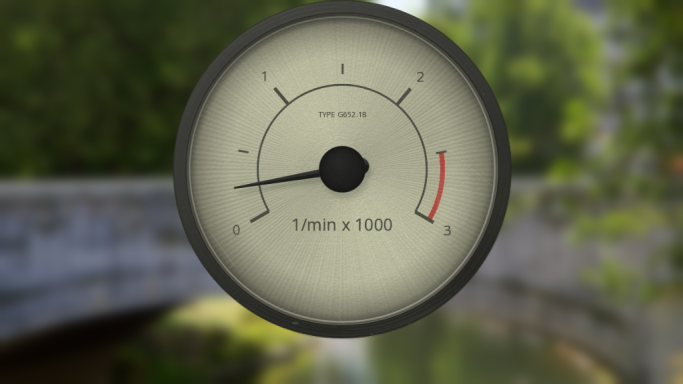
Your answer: 250,rpm
